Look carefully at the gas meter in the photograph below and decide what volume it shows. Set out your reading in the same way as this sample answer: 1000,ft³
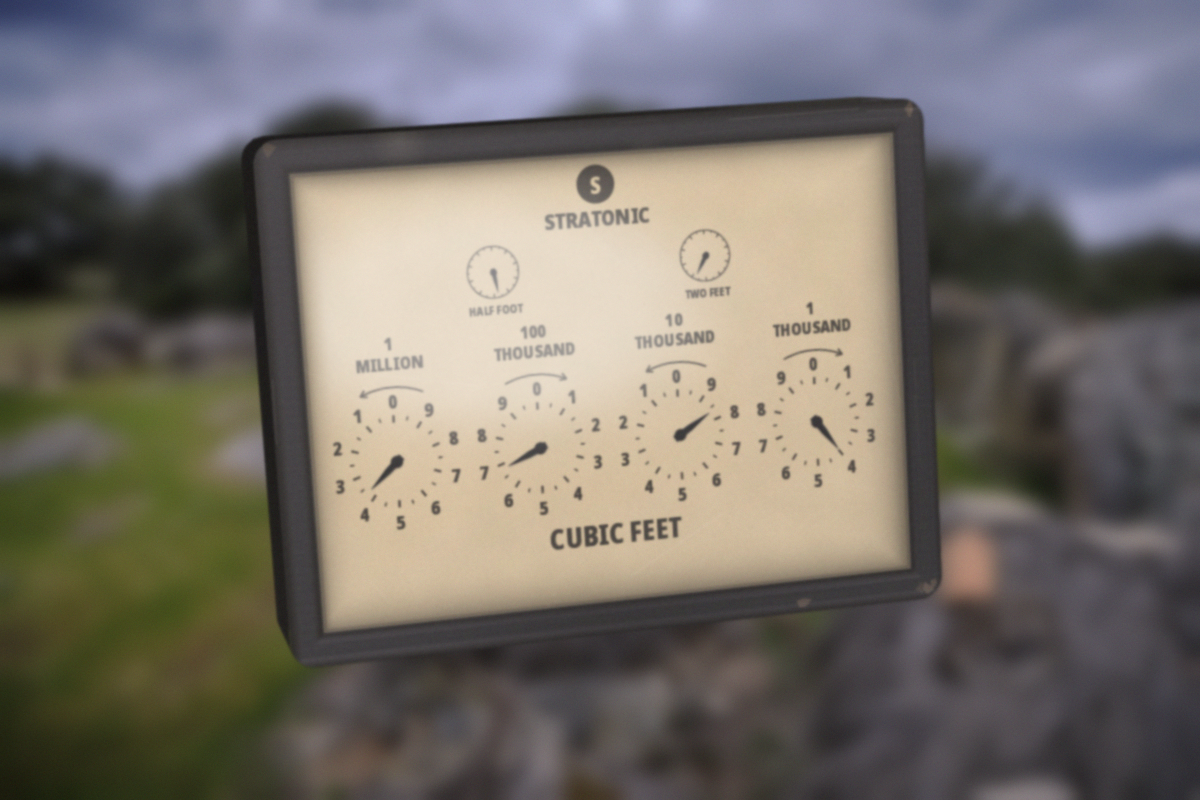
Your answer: 368400,ft³
